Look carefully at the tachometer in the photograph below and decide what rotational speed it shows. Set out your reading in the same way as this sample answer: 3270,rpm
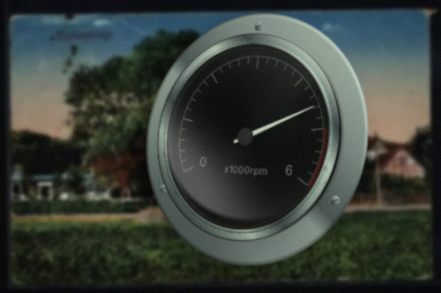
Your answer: 4600,rpm
